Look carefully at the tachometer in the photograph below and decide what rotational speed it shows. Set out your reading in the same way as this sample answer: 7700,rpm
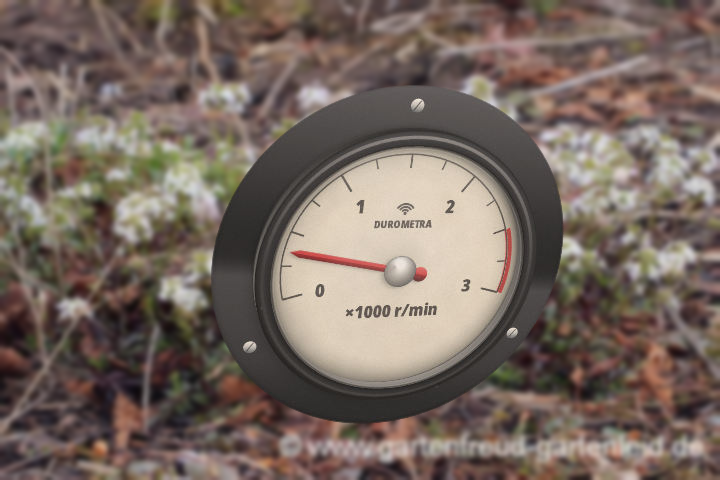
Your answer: 375,rpm
